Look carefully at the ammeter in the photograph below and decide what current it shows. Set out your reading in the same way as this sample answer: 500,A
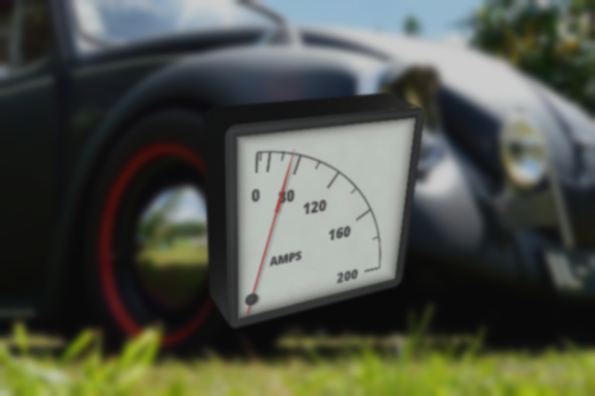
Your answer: 70,A
